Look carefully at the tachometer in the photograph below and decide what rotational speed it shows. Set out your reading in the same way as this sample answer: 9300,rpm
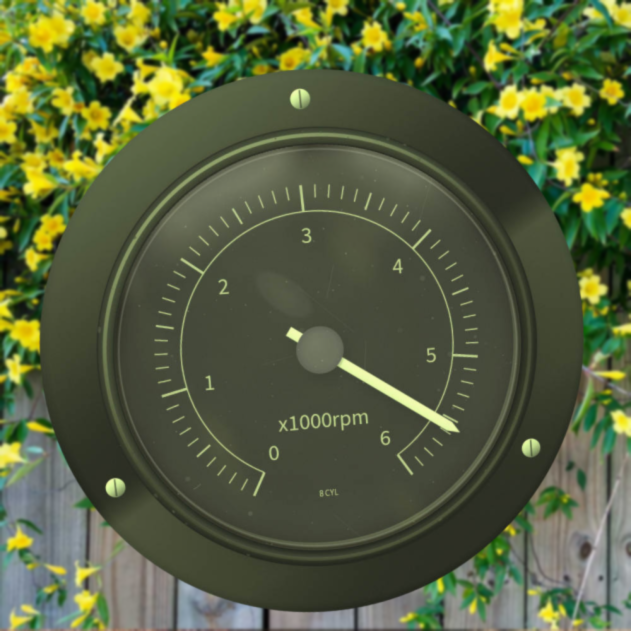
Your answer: 5550,rpm
